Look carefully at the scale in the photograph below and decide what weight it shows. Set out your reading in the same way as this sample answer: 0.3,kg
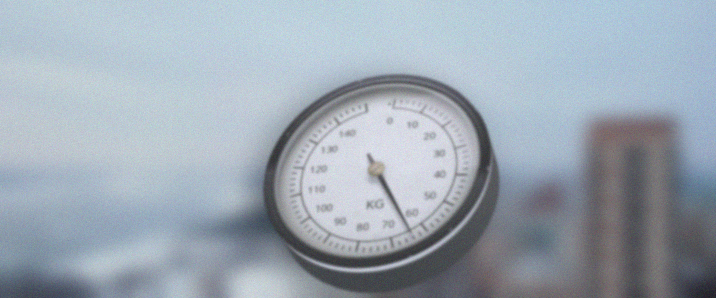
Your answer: 64,kg
